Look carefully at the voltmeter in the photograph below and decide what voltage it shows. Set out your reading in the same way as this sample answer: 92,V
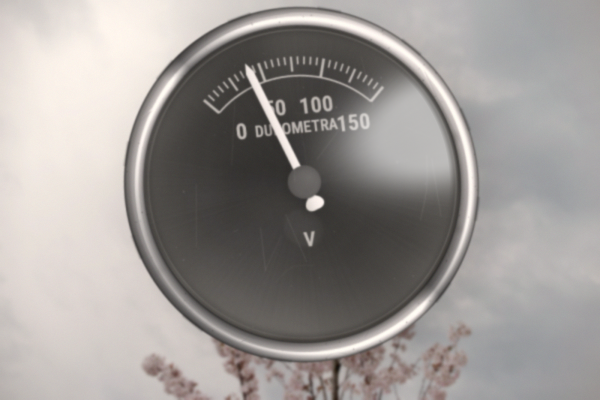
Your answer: 40,V
